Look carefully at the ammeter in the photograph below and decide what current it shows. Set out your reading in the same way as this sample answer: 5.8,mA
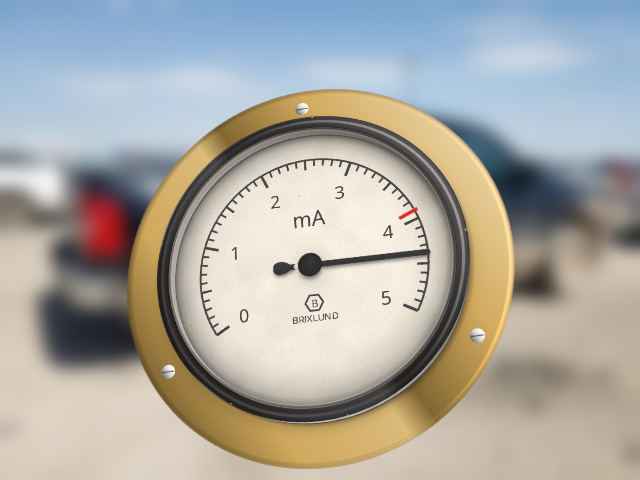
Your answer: 4.4,mA
